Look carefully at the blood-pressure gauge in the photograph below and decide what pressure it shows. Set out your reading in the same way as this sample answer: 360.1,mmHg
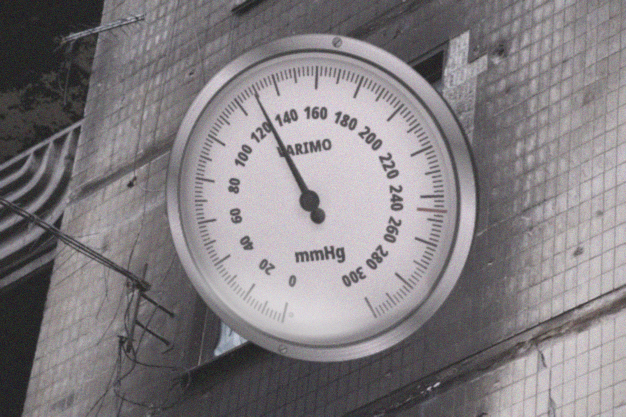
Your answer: 130,mmHg
